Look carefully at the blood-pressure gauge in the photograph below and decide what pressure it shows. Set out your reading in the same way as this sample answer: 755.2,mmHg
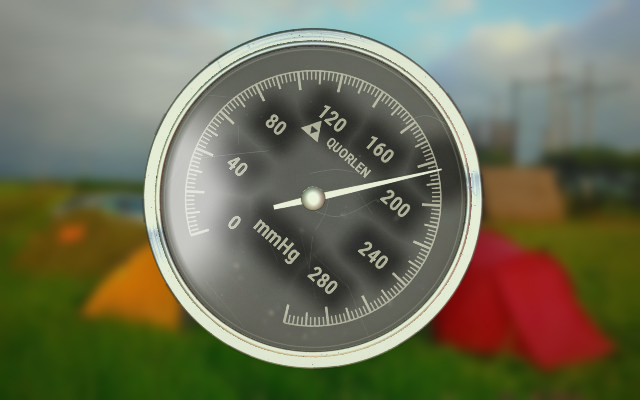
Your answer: 184,mmHg
